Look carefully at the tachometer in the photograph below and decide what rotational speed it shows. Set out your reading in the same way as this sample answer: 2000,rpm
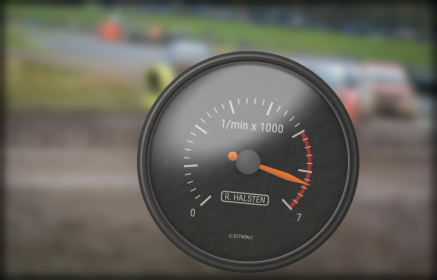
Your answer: 6300,rpm
